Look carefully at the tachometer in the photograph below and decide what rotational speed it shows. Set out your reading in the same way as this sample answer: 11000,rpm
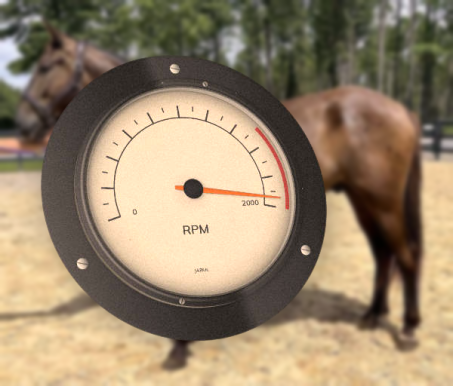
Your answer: 1950,rpm
